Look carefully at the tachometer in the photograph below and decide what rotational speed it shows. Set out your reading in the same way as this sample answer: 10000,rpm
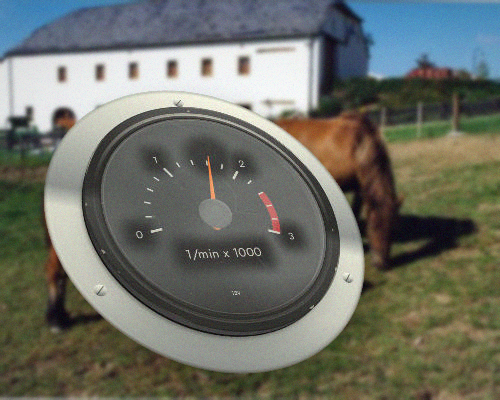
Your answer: 1600,rpm
